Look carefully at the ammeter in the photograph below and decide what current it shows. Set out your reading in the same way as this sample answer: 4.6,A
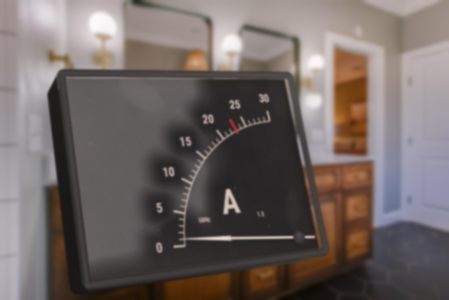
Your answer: 1,A
